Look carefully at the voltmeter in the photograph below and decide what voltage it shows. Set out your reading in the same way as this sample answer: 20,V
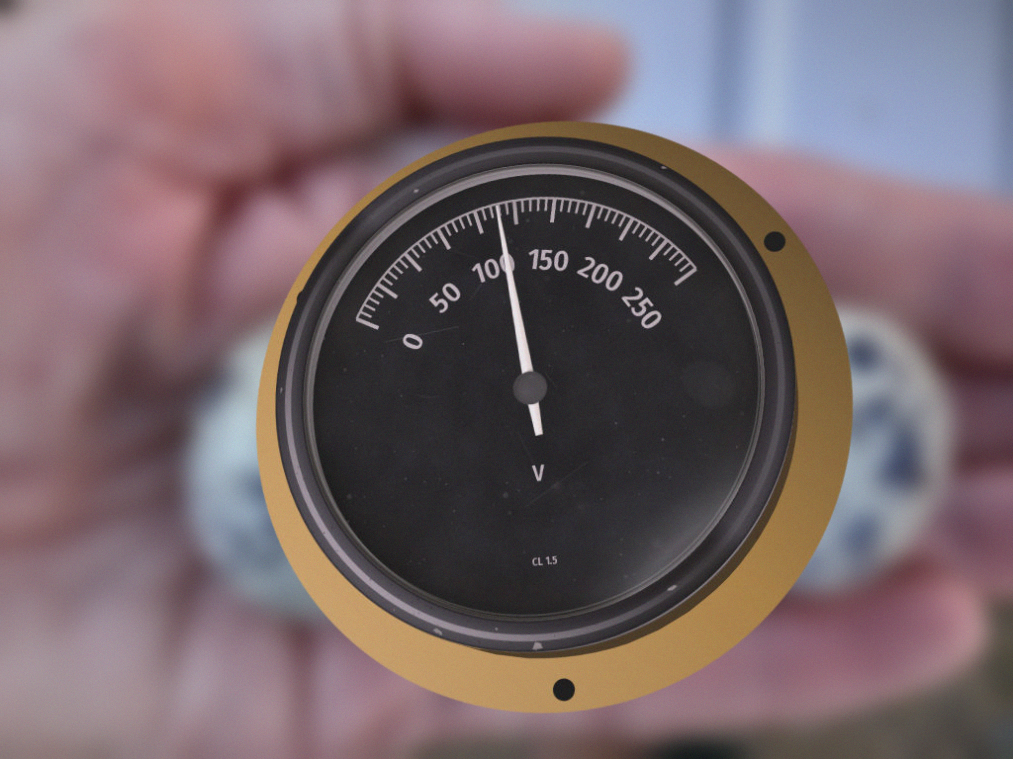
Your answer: 115,V
